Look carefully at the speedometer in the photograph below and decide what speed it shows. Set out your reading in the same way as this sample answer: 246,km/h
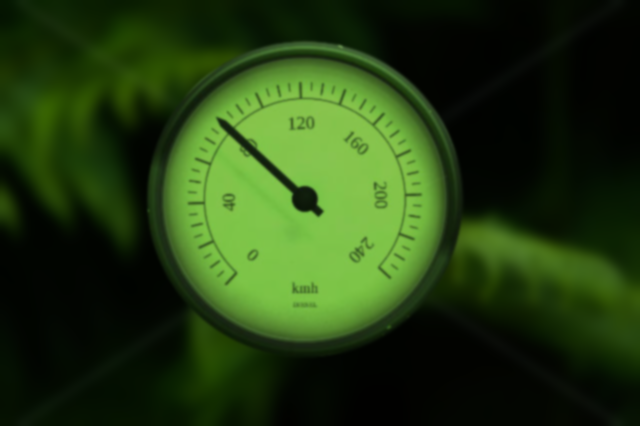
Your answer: 80,km/h
